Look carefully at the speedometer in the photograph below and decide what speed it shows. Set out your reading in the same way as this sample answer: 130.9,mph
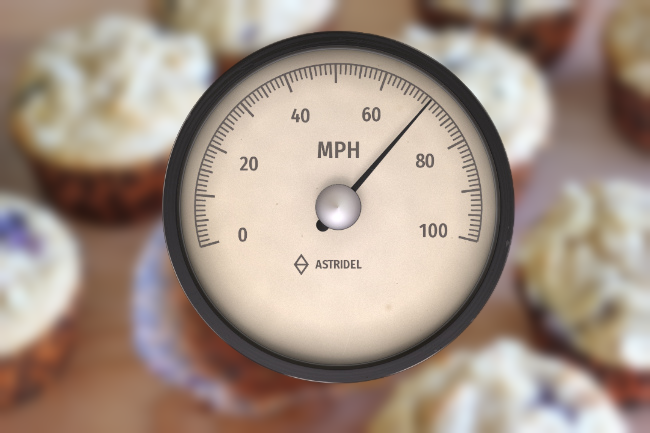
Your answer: 70,mph
